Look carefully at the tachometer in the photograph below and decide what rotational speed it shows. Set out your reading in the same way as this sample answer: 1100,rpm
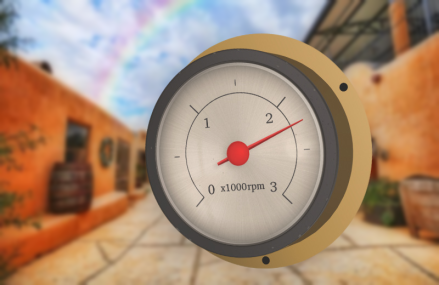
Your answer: 2250,rpm
